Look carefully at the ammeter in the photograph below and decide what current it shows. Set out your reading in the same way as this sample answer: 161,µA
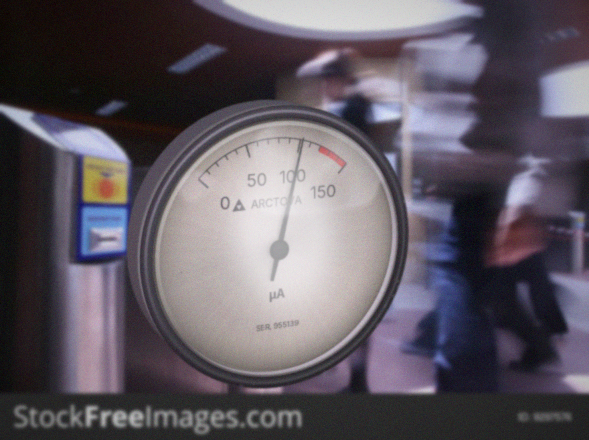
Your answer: 100,µA
